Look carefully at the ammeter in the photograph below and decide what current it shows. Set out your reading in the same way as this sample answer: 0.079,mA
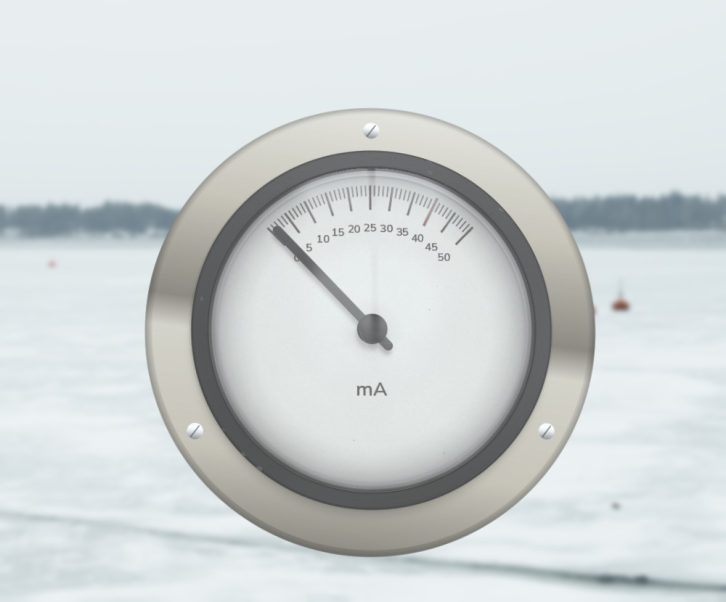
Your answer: 1,mA
